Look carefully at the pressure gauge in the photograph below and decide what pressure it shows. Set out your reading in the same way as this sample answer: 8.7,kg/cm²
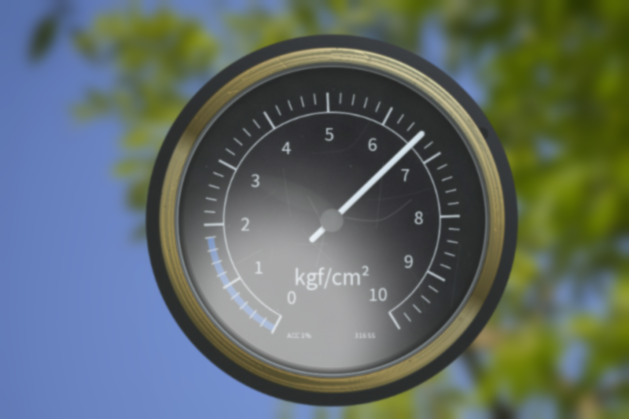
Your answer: 6.6,kg/cm²
